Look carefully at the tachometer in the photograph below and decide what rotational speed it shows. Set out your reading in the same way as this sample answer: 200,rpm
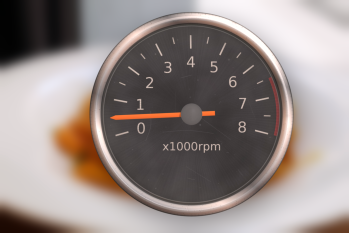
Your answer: 500,rpm
